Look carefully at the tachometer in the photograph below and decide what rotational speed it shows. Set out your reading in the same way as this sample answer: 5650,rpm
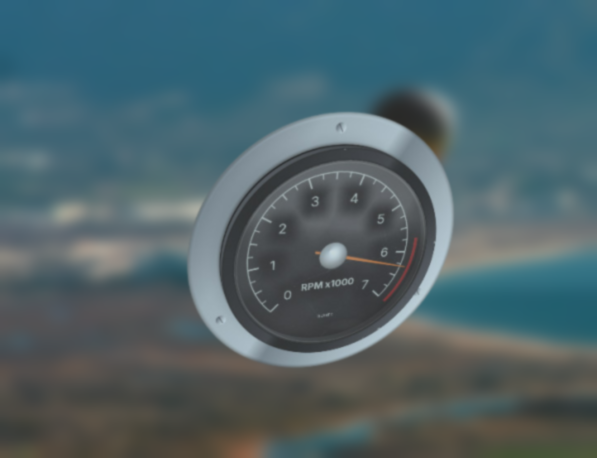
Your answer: 6250,rpm
